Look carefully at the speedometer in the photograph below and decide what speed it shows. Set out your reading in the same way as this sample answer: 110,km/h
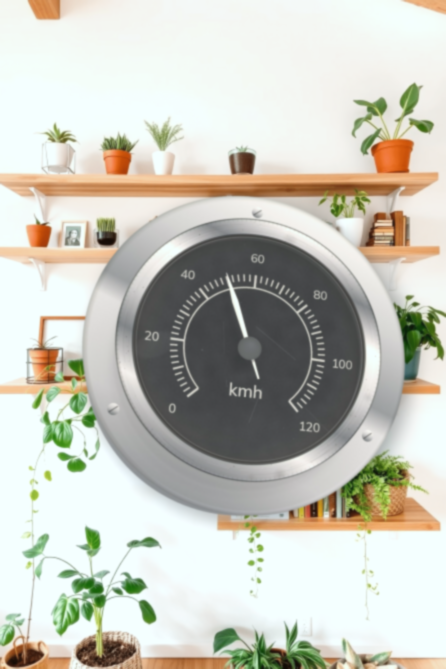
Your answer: 50,km/h
